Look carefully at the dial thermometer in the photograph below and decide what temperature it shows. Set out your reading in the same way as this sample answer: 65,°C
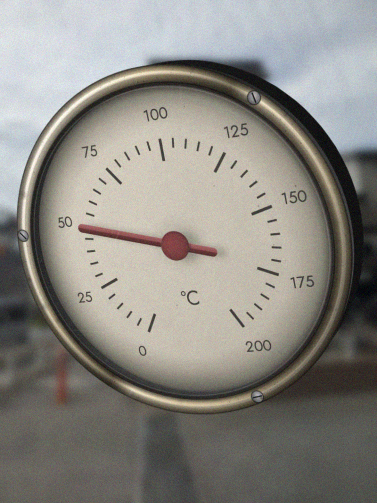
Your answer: 50,°C
